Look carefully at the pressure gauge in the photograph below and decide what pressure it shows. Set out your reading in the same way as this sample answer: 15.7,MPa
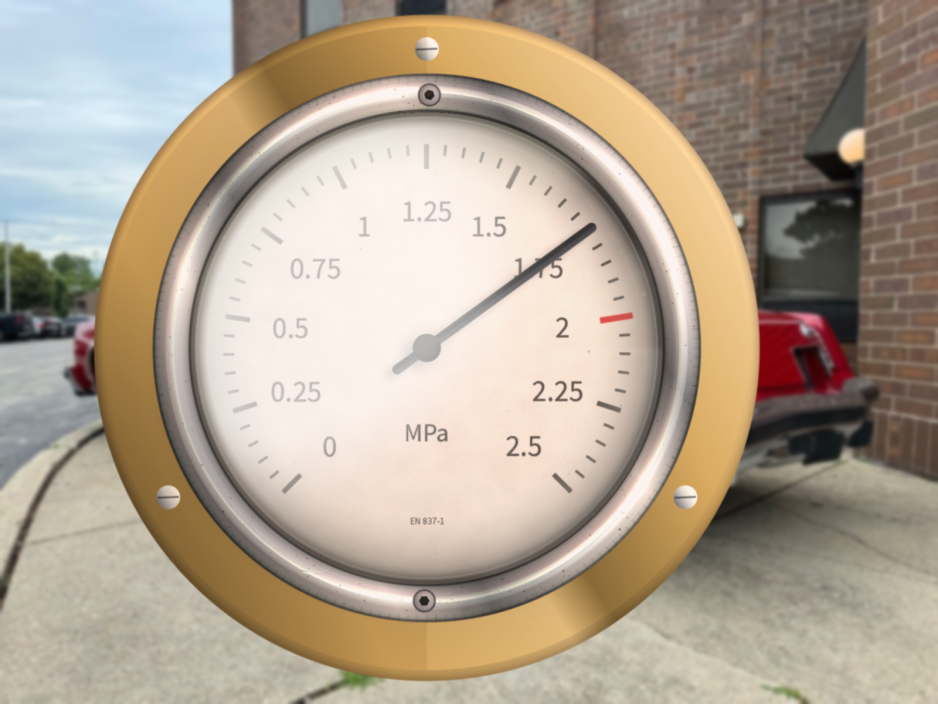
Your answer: 1.75,MPa
